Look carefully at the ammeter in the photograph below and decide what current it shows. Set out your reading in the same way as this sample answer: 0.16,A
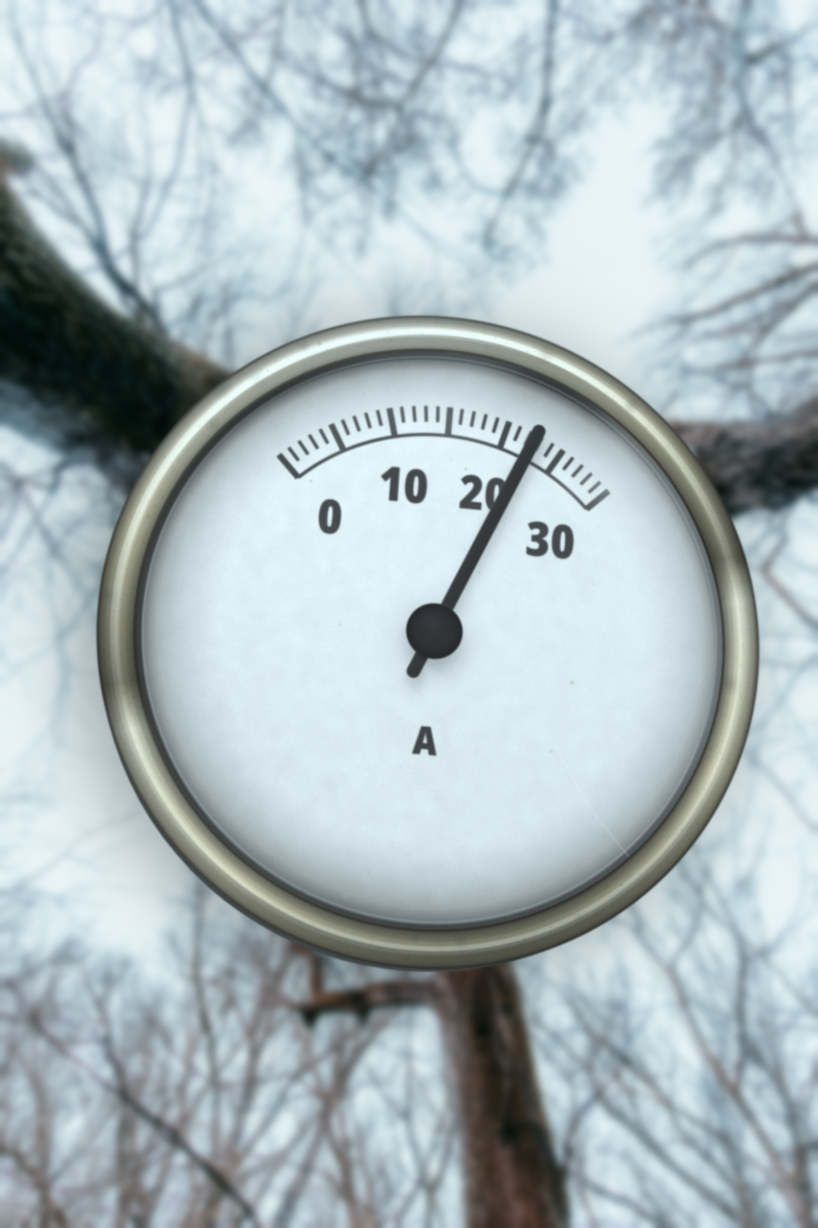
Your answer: 22.5,A
